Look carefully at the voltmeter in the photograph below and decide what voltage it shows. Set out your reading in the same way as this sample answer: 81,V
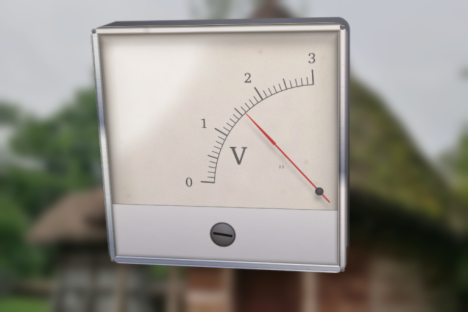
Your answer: 1.6,V
